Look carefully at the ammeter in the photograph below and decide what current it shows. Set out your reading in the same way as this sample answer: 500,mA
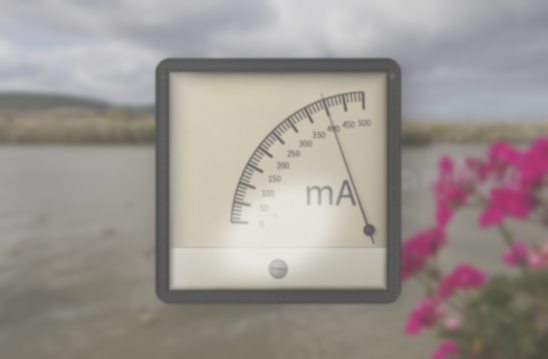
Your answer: 400,mA
